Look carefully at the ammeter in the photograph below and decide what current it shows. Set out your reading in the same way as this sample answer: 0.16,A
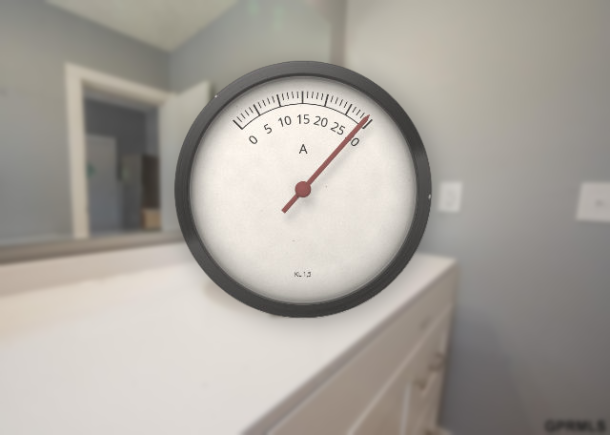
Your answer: 29,A
